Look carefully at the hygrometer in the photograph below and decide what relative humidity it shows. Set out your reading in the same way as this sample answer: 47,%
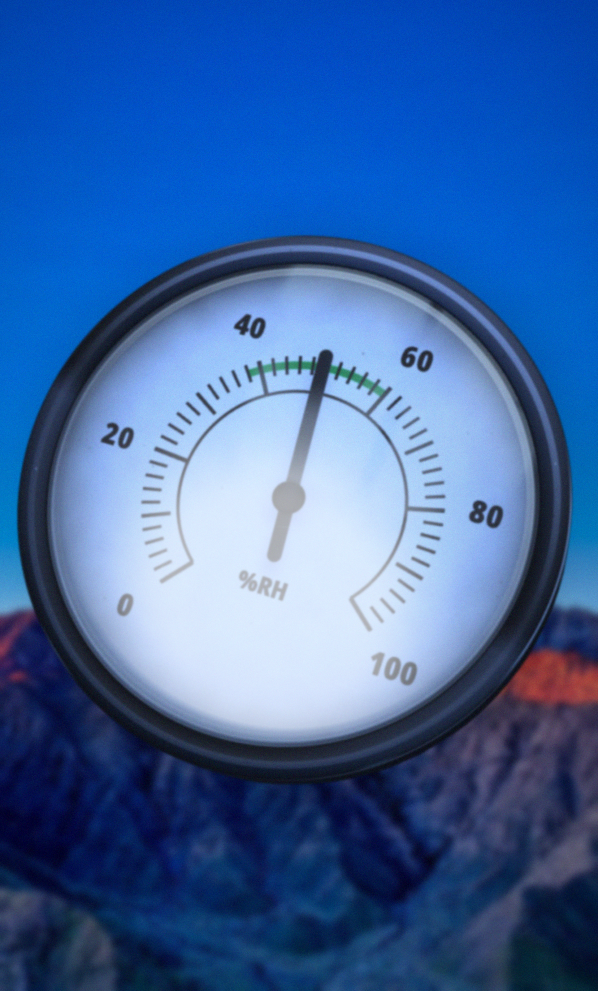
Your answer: 50,%
